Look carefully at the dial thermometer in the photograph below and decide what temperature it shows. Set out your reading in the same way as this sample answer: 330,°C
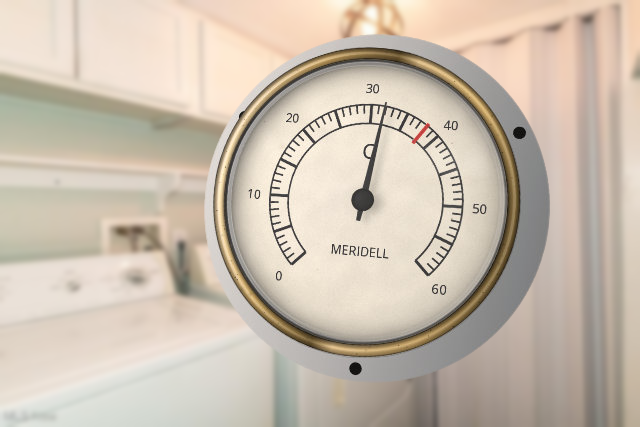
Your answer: 32,°C
